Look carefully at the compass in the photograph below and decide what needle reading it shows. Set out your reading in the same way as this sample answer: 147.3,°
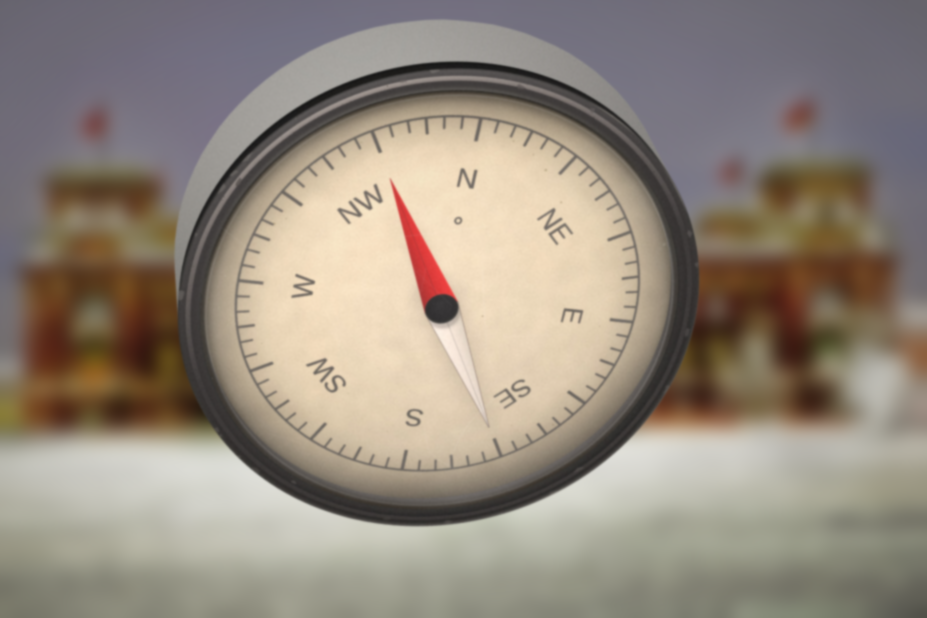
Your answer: 330,°
